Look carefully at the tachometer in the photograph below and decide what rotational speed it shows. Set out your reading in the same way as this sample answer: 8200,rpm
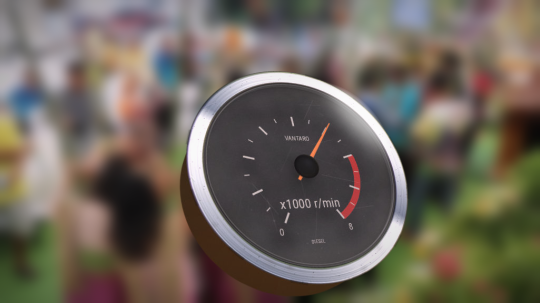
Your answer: 5000,rpm
